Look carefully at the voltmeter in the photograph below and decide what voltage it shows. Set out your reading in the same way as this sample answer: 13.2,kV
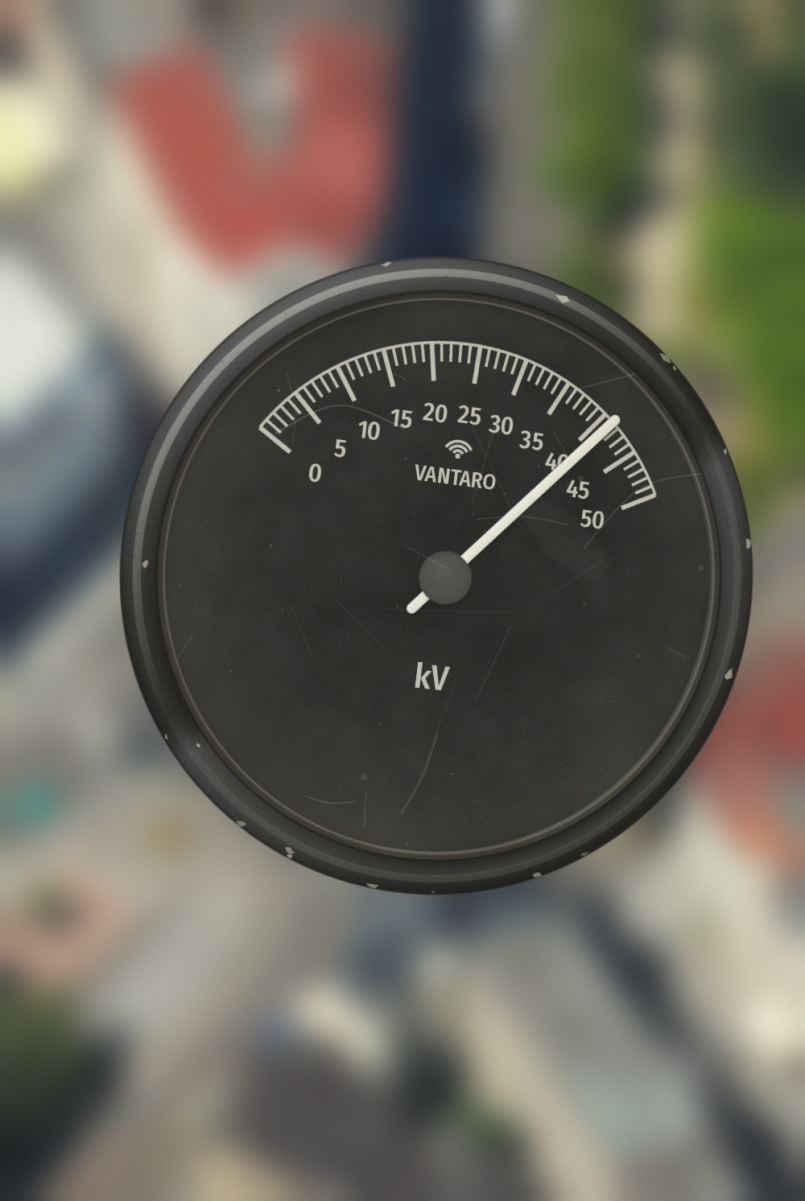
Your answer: 41,kV
